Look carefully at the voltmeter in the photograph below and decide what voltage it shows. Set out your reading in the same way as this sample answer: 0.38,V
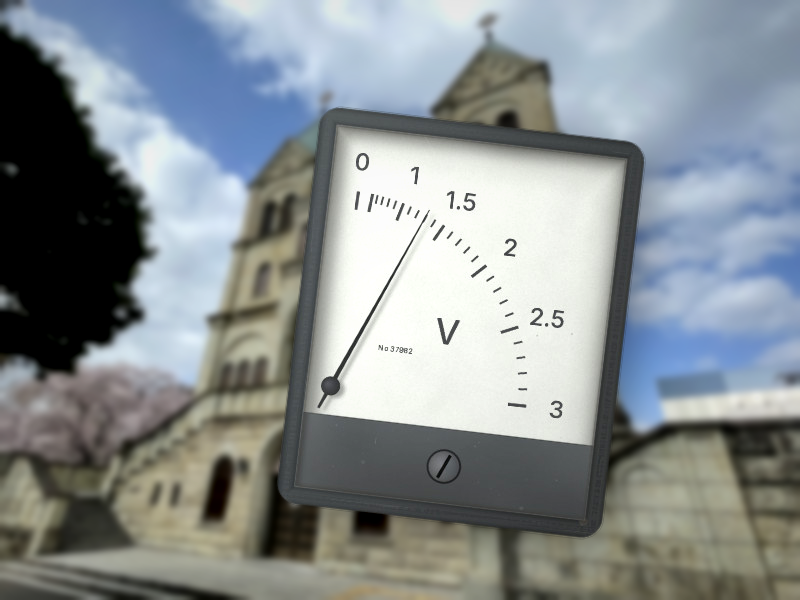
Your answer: 1.3,V
